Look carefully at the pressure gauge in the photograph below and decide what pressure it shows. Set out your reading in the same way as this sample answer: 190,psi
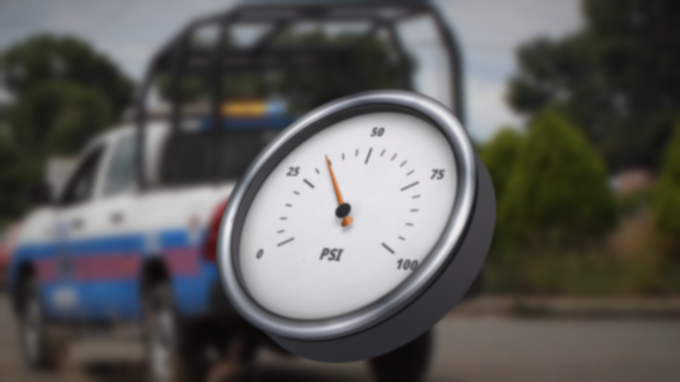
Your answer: 35,psi
